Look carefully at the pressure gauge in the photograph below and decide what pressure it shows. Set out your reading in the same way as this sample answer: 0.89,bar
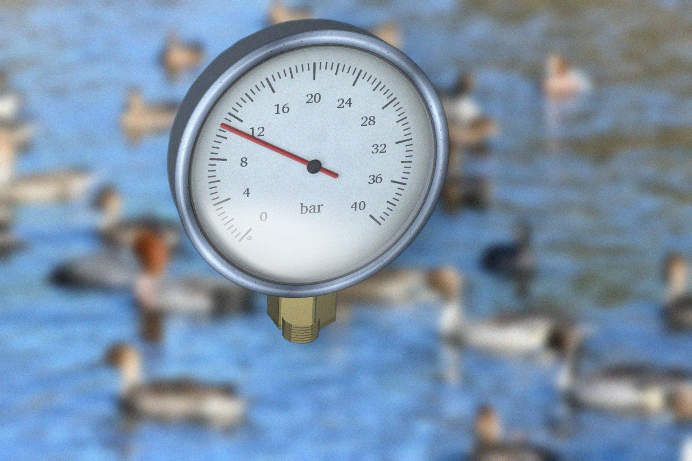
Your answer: 11,bar
